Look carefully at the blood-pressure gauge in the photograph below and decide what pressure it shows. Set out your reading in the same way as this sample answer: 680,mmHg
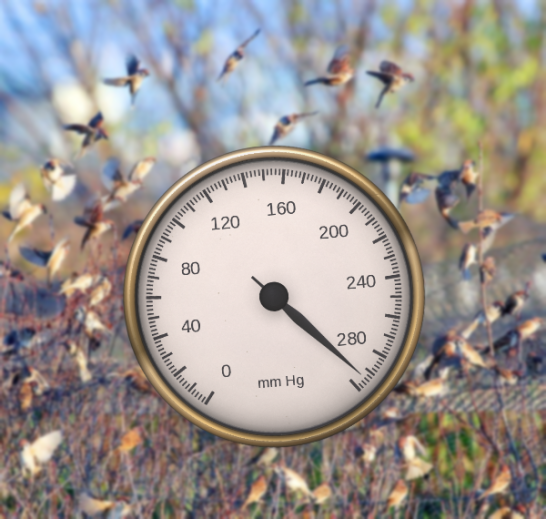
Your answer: 294,mmHg
